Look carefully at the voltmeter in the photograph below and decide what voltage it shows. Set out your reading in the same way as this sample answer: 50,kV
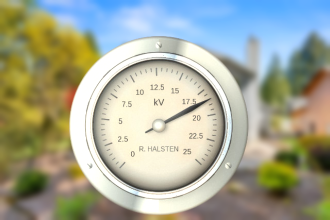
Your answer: 18.5,kV
